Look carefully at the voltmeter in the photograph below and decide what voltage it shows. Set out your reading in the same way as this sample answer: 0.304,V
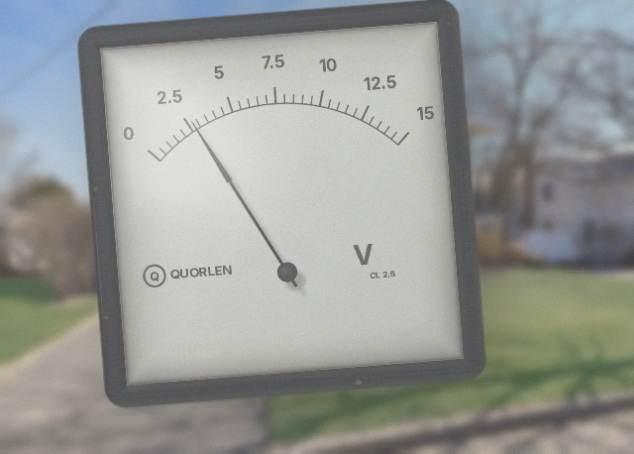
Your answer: 2.75,V
